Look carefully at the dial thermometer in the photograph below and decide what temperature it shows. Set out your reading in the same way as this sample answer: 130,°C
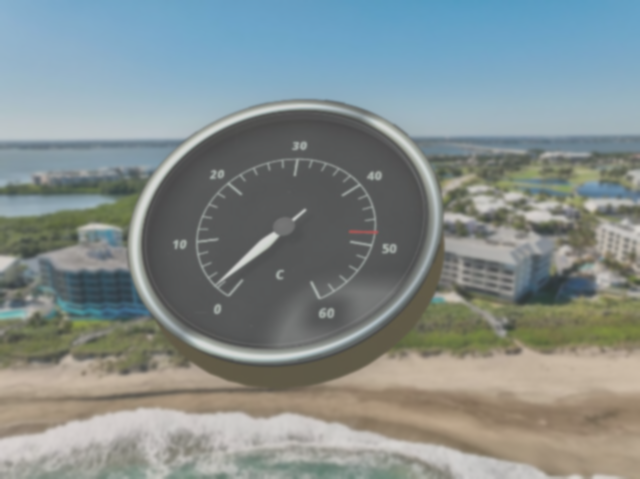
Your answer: 2,°C
